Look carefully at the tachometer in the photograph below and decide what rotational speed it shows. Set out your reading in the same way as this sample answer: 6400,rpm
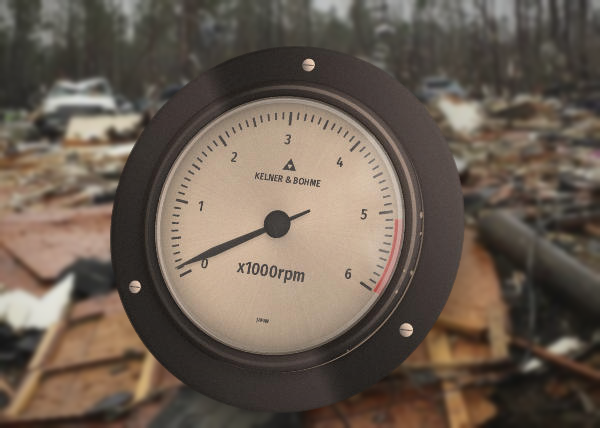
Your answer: 100,rpm
